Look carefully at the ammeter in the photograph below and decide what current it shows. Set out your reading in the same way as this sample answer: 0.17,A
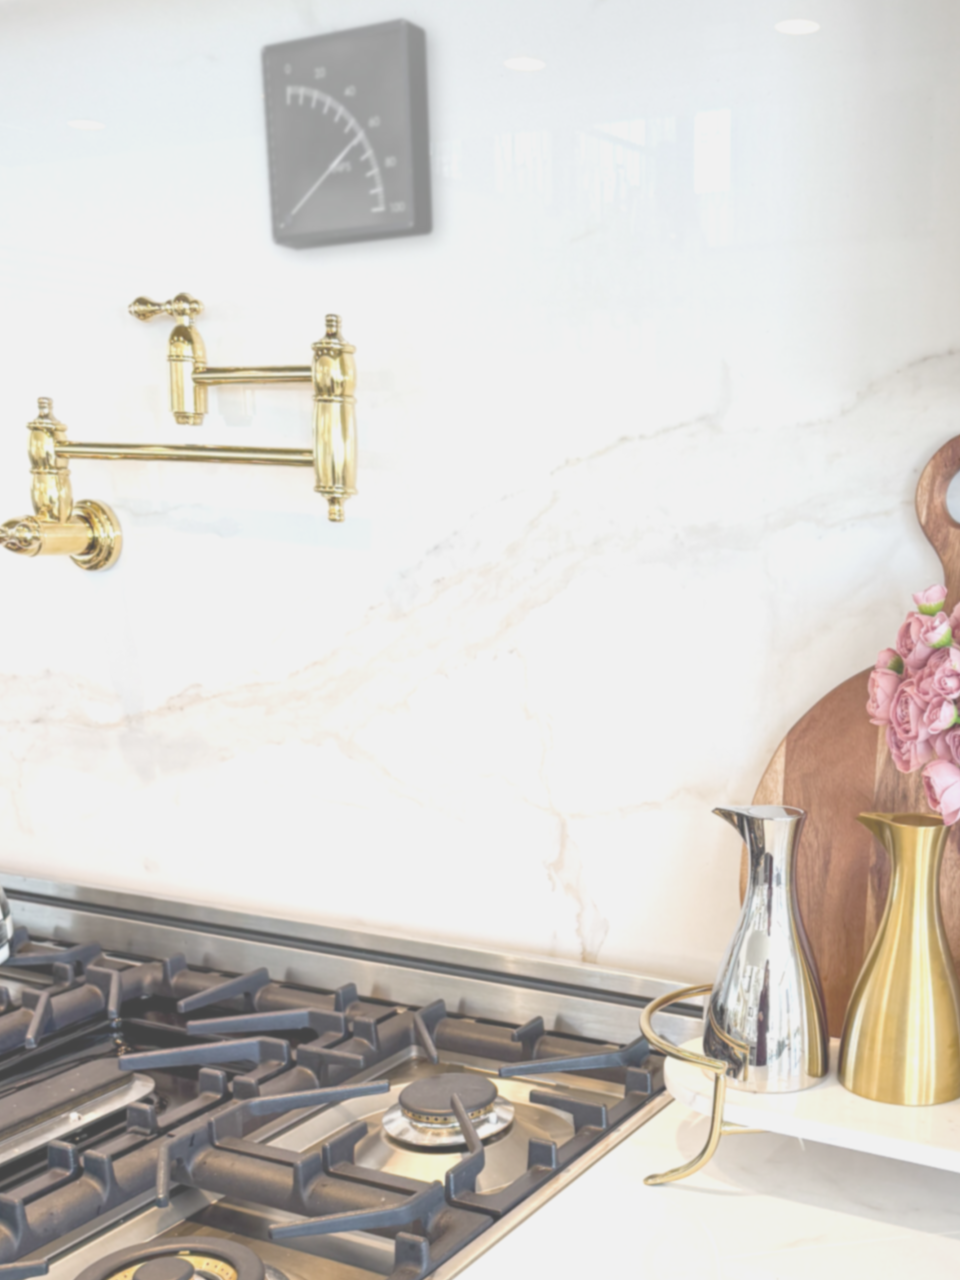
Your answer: 60,A
